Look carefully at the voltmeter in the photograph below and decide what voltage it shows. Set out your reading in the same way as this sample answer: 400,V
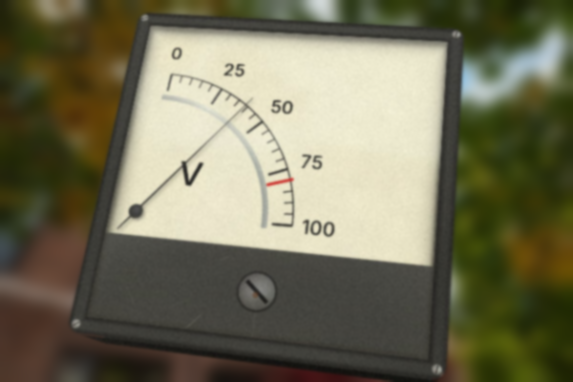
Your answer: 40,V
